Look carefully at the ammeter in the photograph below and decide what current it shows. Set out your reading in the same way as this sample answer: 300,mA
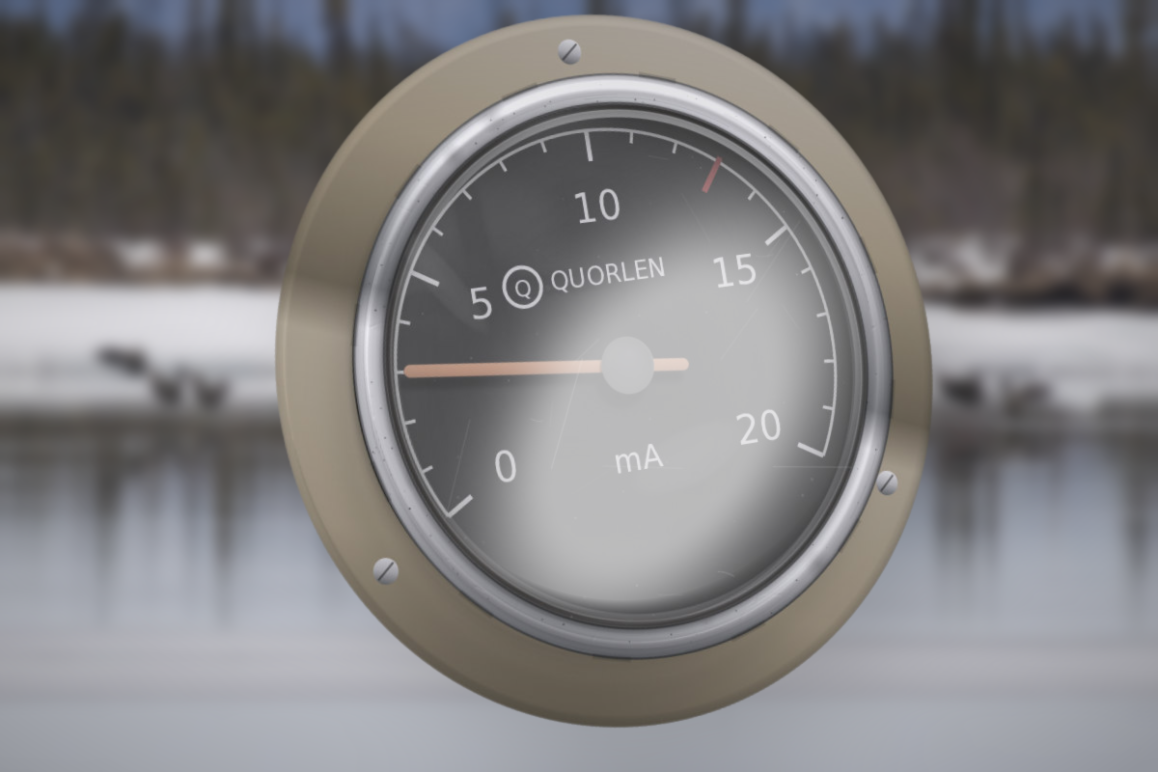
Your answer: 3,mA
